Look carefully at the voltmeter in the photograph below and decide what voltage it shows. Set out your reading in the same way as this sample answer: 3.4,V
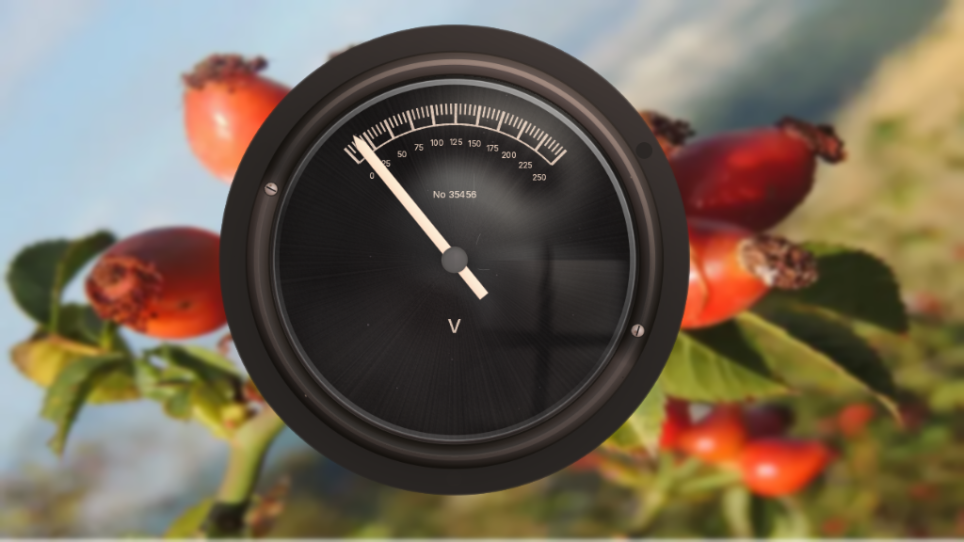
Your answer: 15,V
